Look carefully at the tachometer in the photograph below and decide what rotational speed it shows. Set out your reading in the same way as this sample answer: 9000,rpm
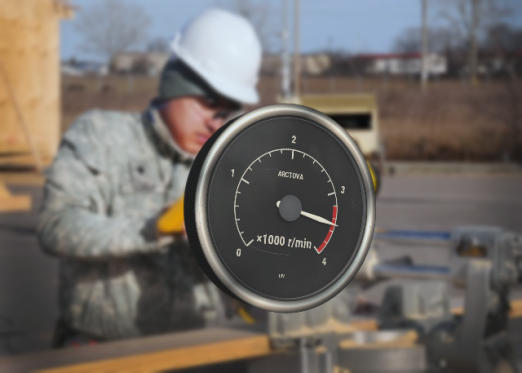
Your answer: 3500,rpm
